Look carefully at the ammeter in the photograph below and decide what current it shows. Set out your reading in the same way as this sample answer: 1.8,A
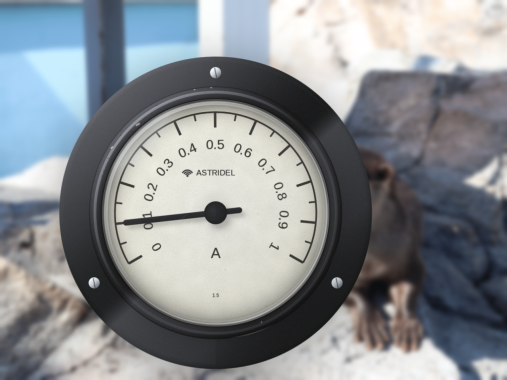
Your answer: 0.1,A
